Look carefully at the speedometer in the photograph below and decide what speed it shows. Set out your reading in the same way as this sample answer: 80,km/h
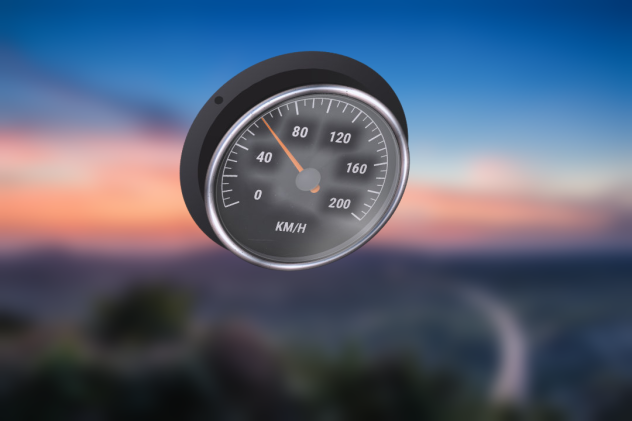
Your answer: 60,km/h
